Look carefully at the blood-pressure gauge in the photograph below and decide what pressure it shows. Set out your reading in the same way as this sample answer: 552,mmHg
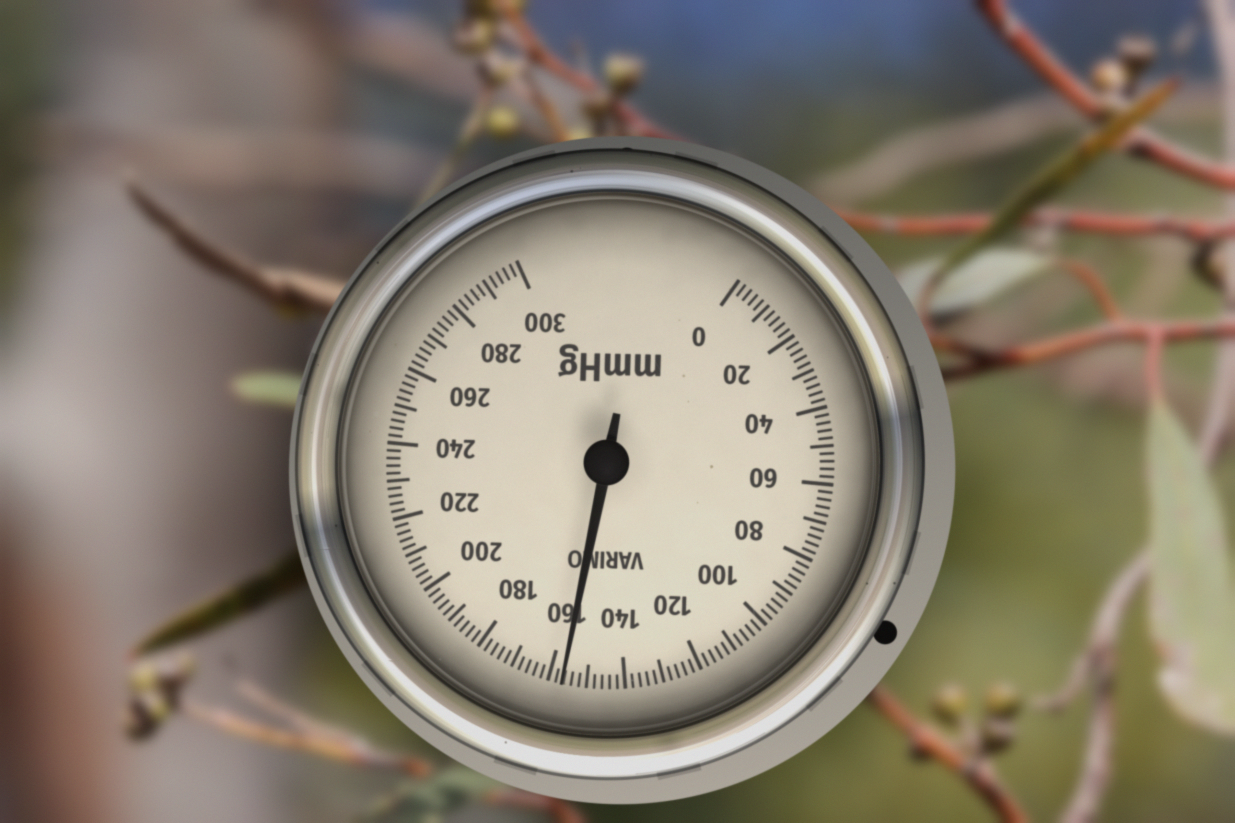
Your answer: 156,mmHg
